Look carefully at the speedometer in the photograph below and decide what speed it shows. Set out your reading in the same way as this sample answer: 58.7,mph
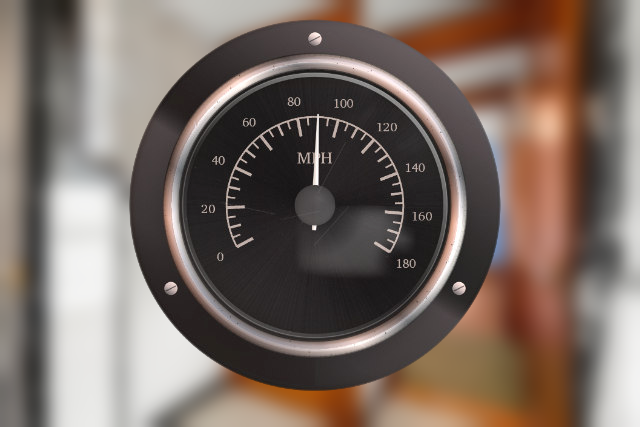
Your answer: 90,mph
